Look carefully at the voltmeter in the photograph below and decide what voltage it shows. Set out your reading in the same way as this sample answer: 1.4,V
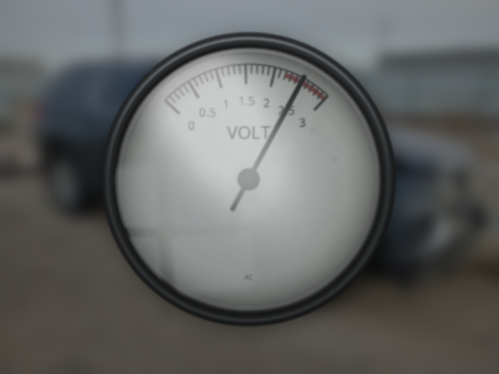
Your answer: 2.5,V
